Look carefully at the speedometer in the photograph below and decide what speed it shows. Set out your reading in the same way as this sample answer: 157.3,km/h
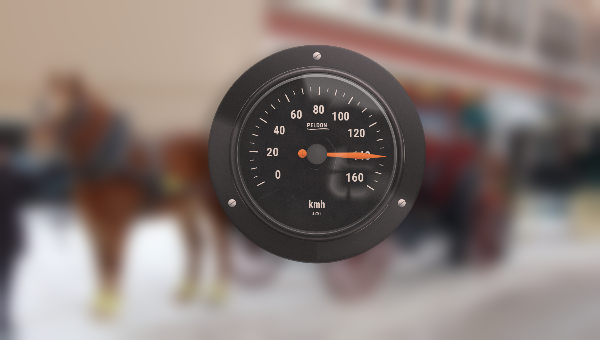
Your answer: 140,km/h
